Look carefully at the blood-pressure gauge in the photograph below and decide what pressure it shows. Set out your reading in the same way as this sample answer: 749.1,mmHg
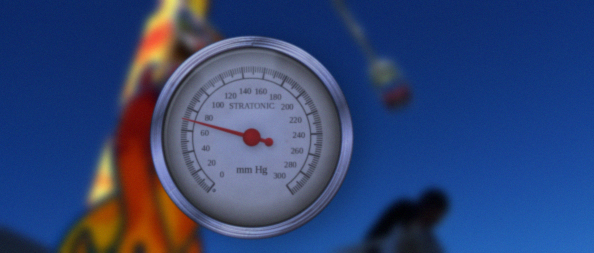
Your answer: 70,mmHg
